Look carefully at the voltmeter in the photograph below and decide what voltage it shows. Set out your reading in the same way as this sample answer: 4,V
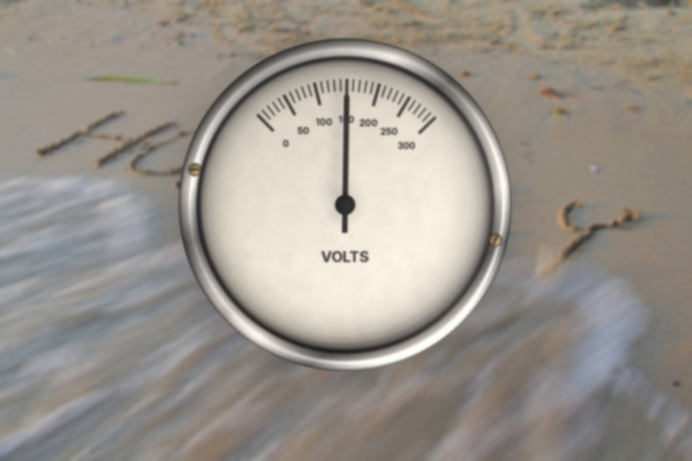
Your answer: 150,V
